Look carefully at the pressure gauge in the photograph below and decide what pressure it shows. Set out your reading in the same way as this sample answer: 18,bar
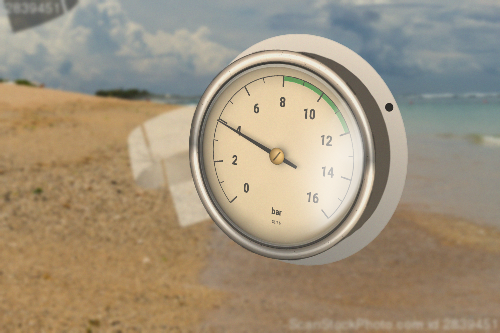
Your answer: 4,bar
